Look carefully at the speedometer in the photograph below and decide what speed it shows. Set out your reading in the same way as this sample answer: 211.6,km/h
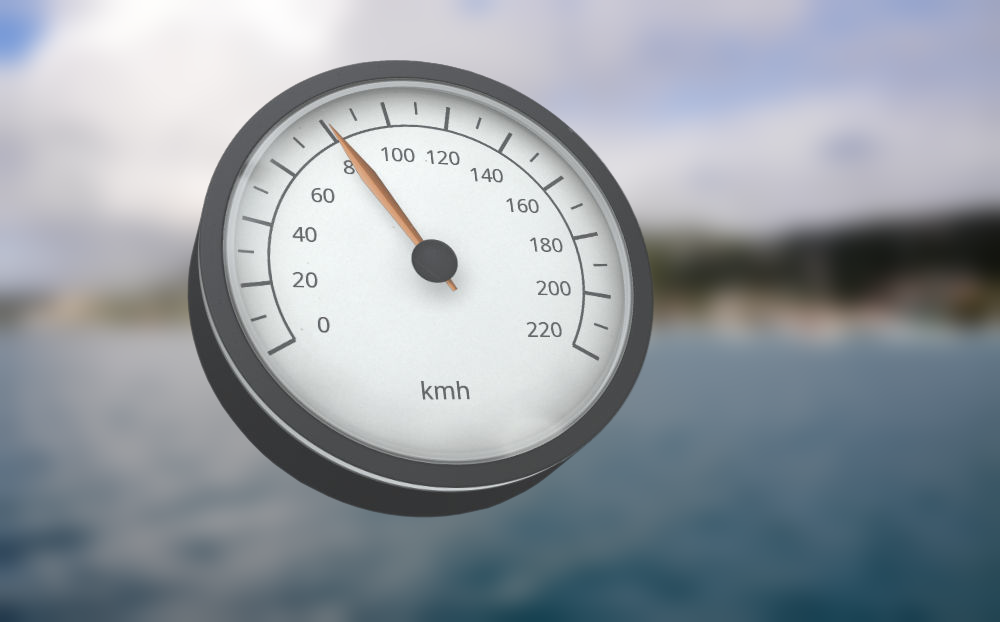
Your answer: 80,km/h
